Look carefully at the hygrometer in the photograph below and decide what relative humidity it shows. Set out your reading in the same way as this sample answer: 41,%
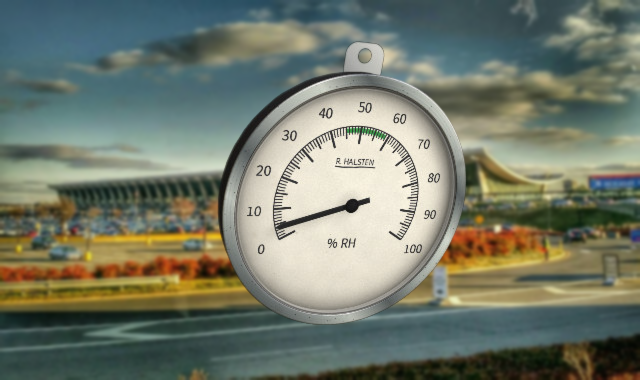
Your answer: 5,%
